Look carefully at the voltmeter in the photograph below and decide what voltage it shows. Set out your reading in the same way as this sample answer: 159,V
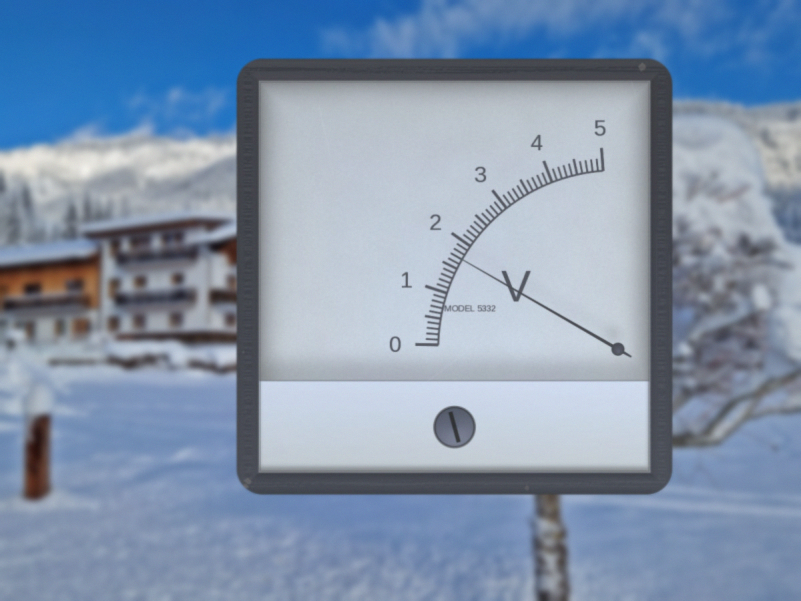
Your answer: 1.7,V
